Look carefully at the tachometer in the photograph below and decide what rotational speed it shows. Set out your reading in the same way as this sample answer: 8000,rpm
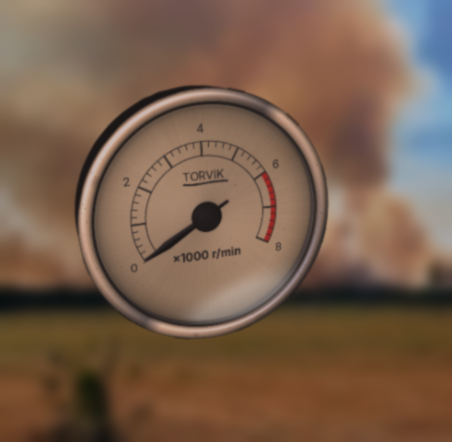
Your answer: 0,rpm
